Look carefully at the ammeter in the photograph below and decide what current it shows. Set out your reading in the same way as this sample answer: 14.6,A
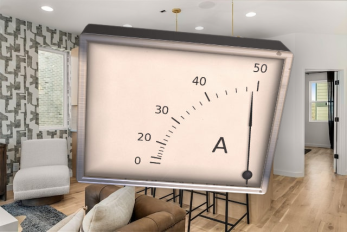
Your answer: 49,A
